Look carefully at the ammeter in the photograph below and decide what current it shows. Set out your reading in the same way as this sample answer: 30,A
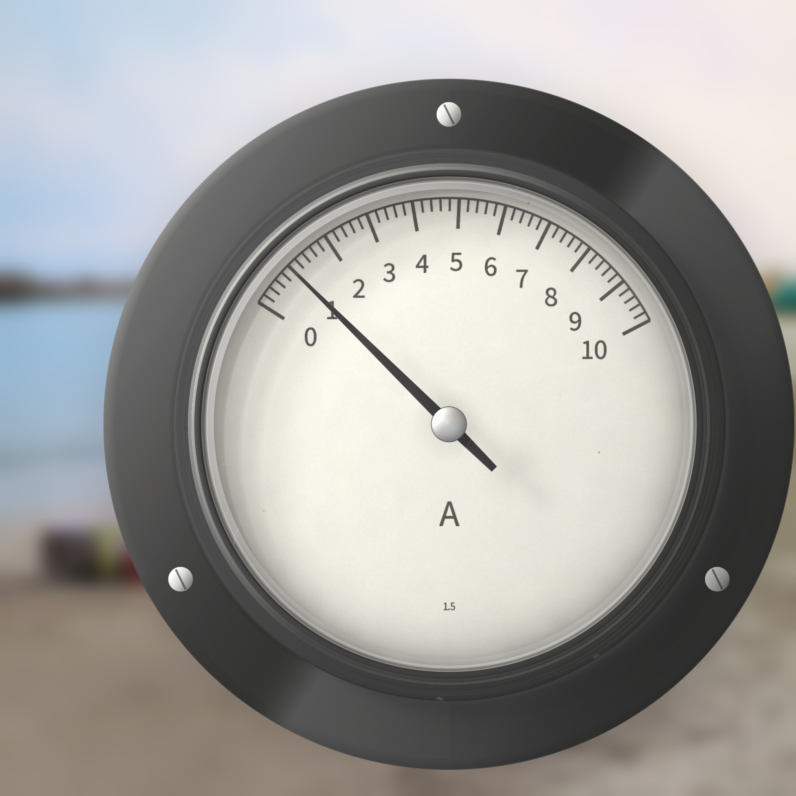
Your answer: 1,A
